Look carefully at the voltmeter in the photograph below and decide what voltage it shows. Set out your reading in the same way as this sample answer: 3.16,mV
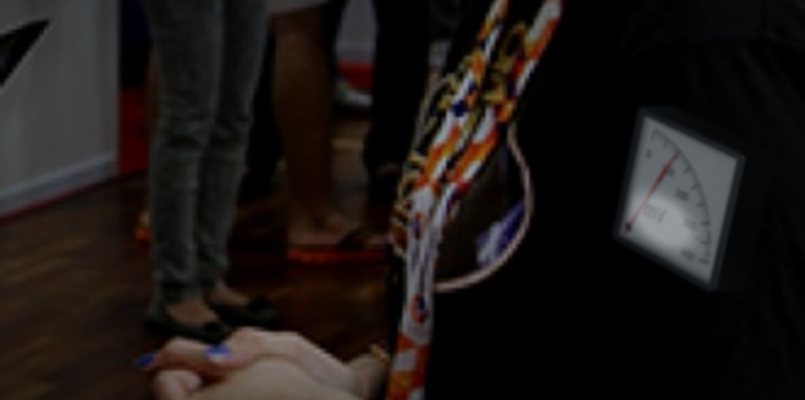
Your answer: 100,mV
